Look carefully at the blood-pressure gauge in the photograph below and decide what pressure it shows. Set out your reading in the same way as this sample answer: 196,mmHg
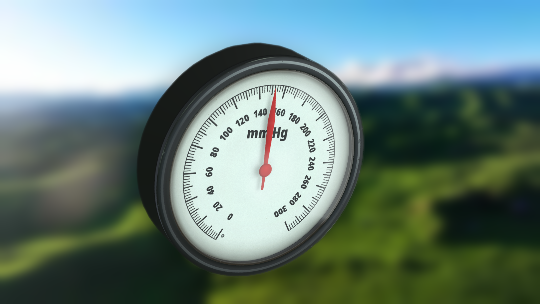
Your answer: 150,mmHg
